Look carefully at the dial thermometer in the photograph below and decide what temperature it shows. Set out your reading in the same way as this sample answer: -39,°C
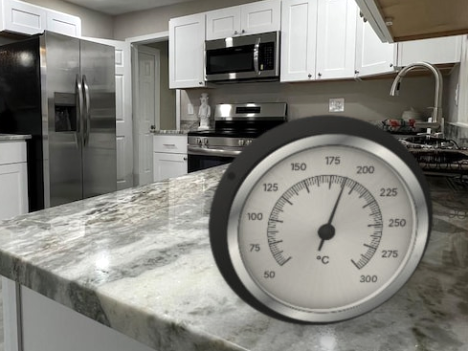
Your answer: 187.5,°C
